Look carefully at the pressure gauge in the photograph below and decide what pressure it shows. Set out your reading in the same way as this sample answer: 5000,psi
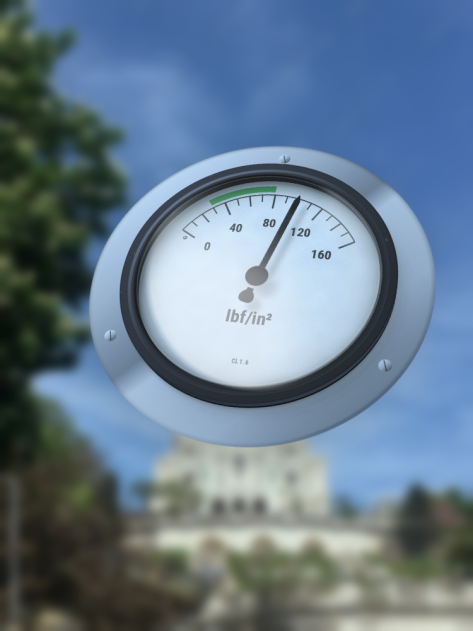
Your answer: 100,psi
